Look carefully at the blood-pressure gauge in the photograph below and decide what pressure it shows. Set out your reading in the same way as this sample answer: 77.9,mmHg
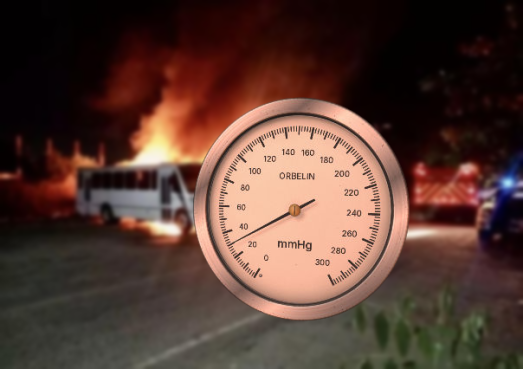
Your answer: 30,mmHg
